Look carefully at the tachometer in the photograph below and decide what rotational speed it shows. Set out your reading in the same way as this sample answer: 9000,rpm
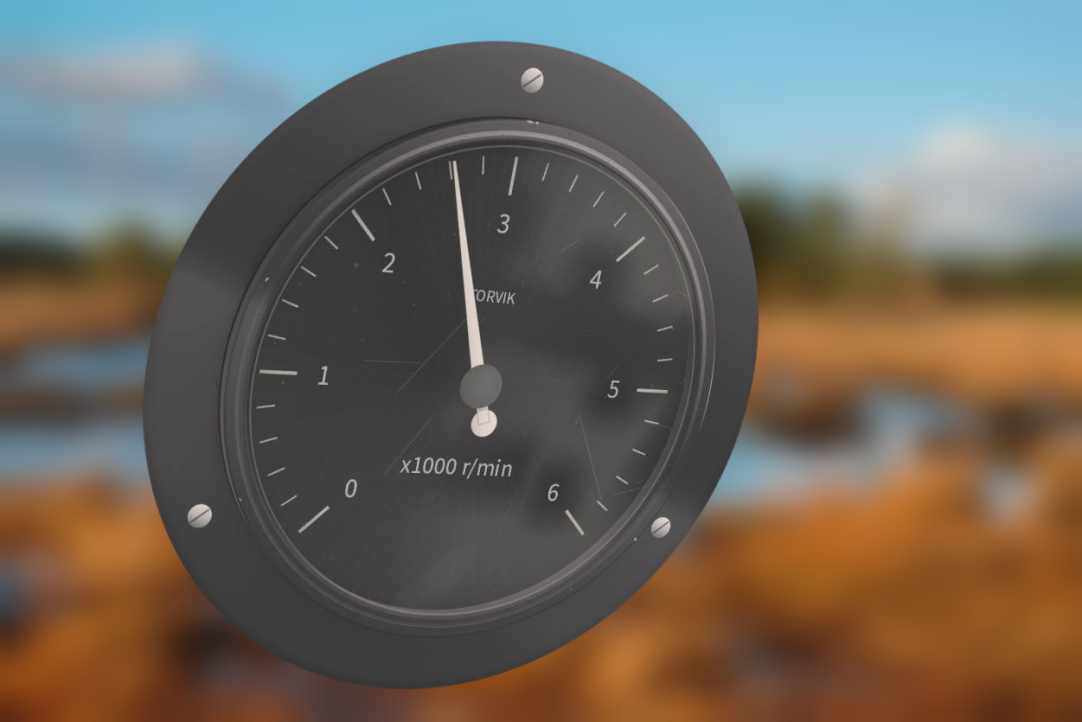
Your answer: 2600,rpm
